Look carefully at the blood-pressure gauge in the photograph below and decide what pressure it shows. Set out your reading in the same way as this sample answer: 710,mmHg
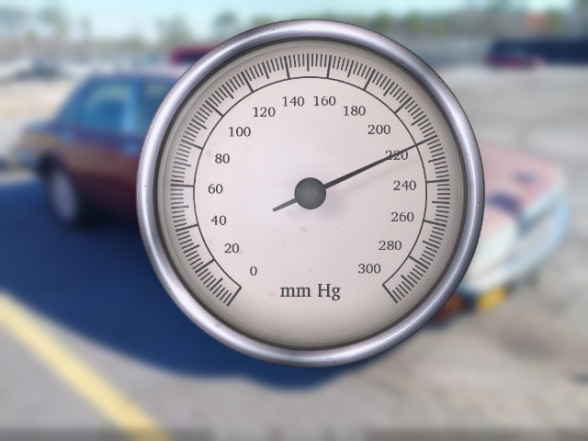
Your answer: 220,mmHg
